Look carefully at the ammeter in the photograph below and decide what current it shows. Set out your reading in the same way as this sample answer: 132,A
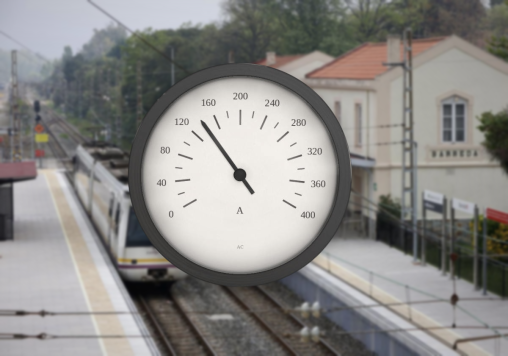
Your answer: 140,A
